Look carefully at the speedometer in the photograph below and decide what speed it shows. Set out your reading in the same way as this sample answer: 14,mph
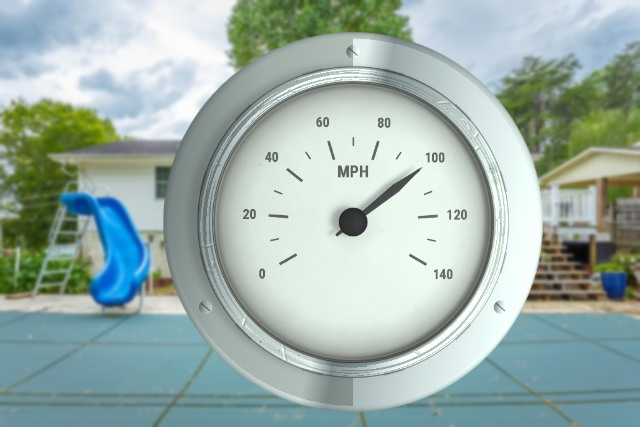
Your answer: 100,mph
